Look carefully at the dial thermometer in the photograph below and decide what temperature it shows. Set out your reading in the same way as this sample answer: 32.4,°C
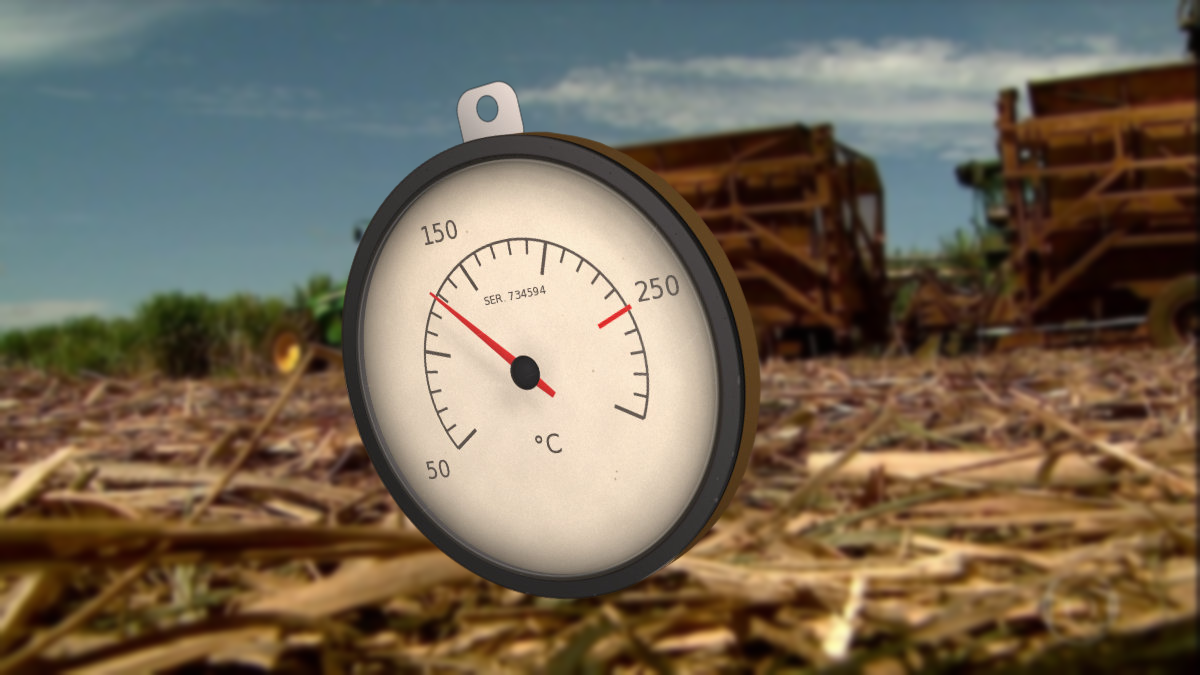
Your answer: 130,°C
